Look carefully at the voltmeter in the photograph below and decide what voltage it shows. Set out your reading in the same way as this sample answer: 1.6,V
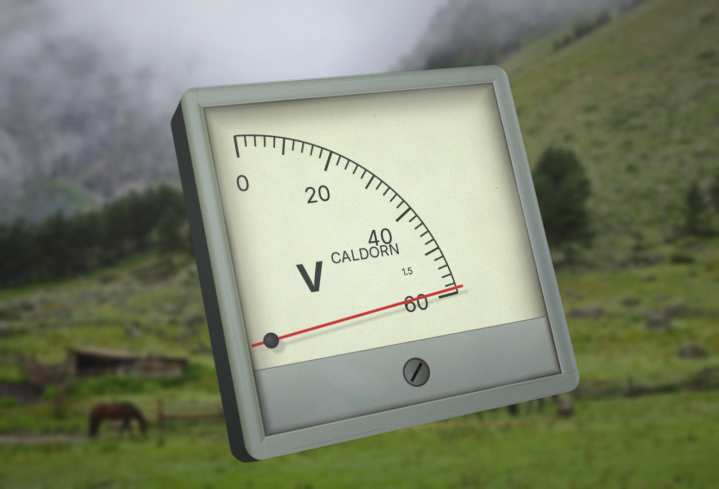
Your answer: 59,V
